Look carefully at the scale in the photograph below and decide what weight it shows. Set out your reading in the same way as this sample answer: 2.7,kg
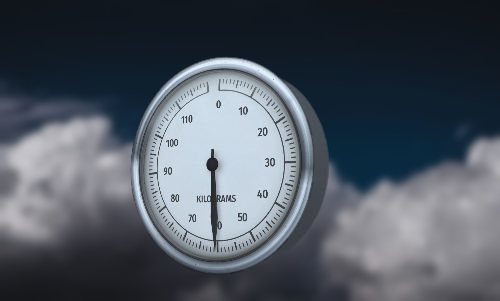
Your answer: 60,kg
